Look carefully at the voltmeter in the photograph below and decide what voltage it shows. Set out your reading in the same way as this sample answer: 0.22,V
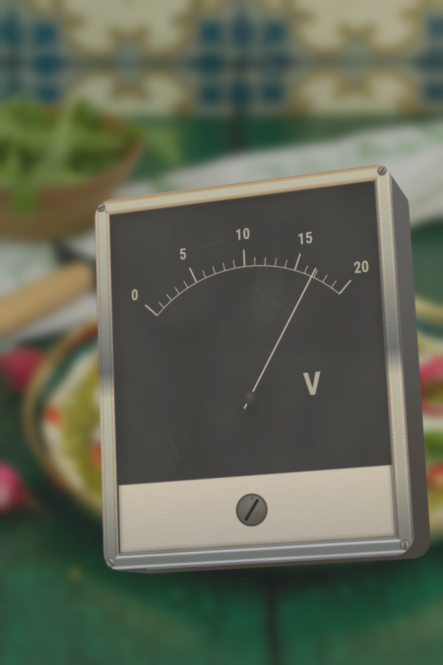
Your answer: 17,V
